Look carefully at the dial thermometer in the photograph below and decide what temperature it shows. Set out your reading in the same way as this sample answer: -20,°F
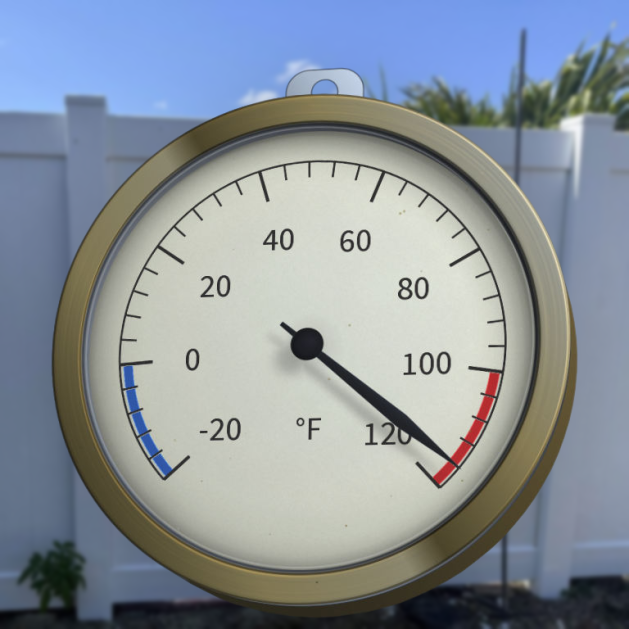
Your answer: 116,°F
